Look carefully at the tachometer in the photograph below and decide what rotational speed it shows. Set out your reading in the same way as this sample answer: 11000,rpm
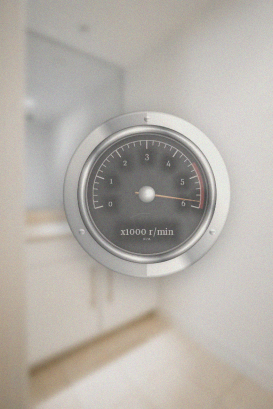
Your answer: 5800,rpm
